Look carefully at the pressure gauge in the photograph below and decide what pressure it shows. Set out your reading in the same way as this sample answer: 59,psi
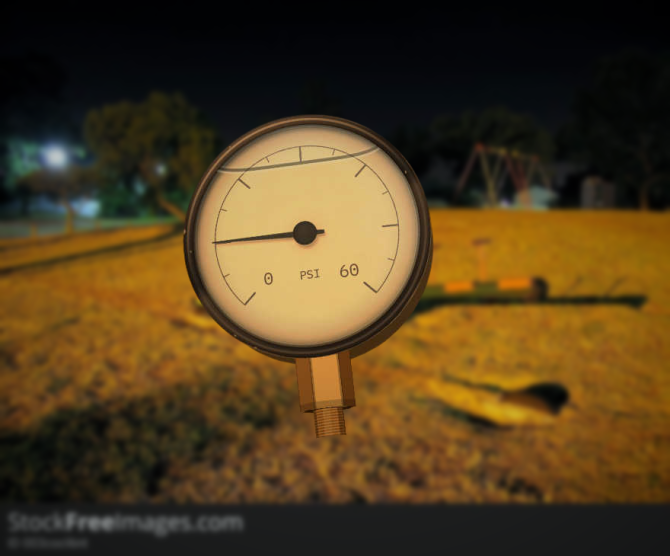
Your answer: 10,psi
